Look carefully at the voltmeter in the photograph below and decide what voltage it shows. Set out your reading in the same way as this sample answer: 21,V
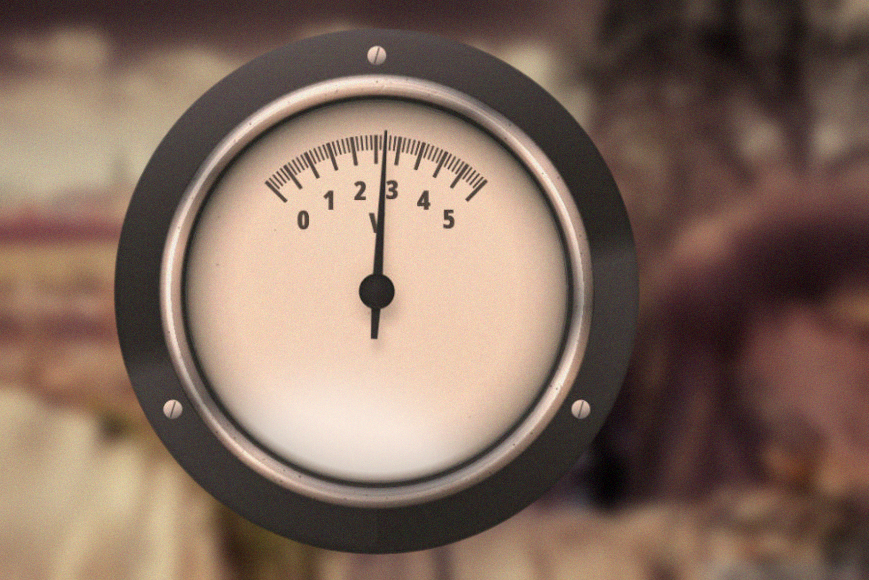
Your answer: 2.7,V
